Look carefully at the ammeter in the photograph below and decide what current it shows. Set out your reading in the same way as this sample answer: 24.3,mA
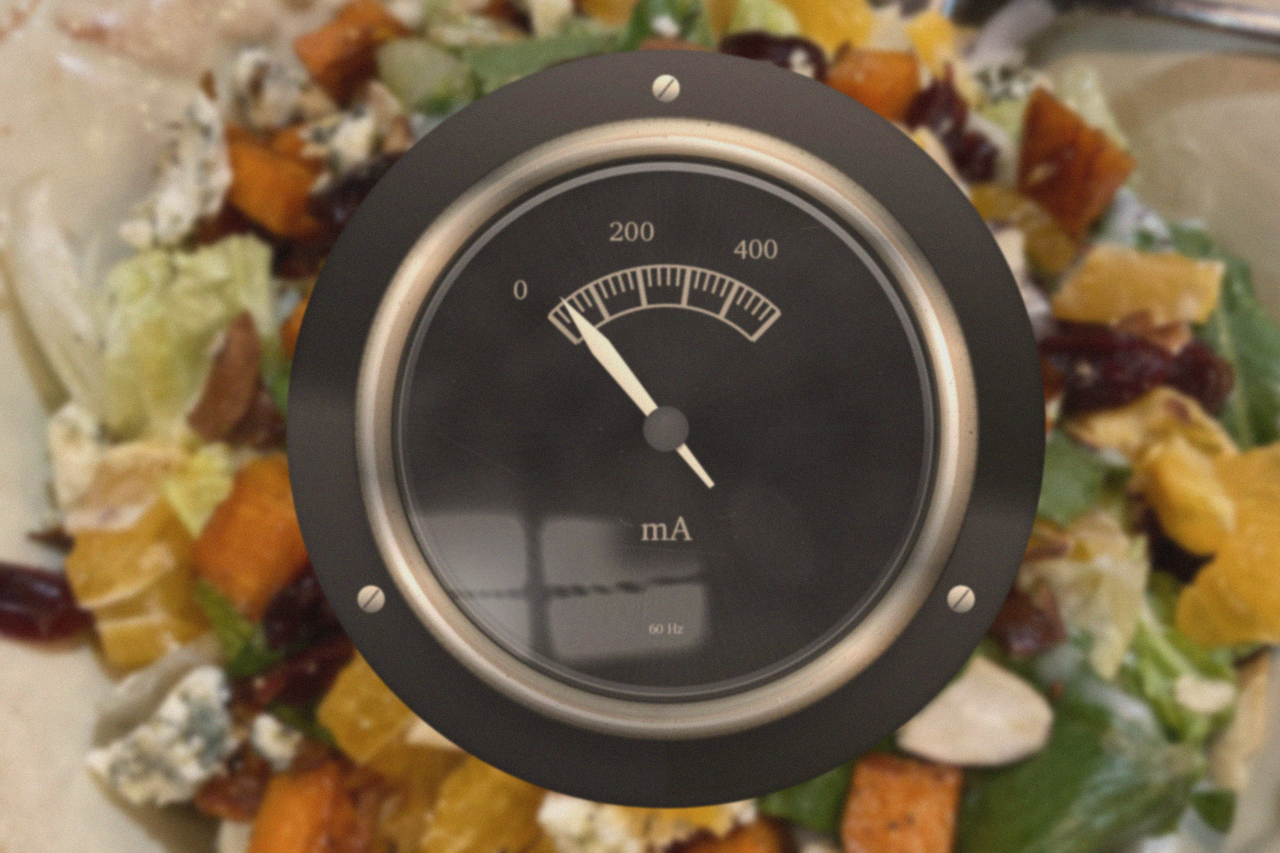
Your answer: 40,mA
